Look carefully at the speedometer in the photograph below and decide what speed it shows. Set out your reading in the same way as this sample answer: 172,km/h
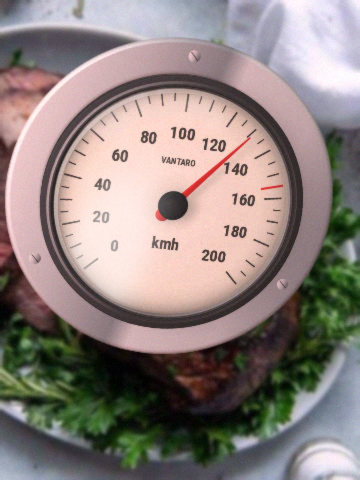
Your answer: 130,km/h
